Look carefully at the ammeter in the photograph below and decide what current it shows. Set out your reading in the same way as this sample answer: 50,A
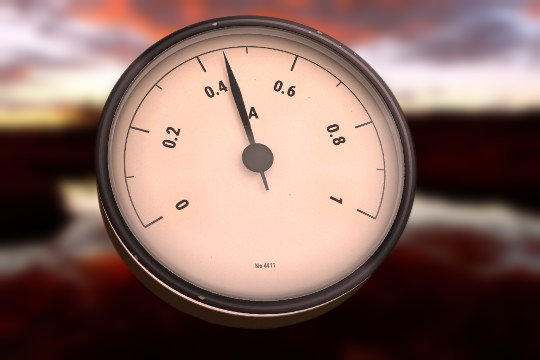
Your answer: 0.45,A
